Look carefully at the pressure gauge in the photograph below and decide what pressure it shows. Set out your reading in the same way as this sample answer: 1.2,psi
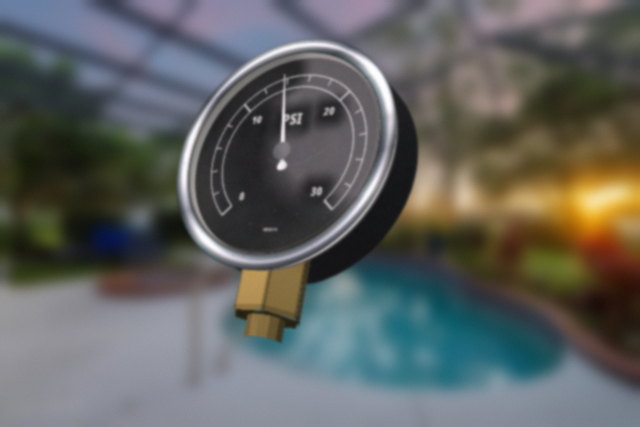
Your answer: 14,psi
